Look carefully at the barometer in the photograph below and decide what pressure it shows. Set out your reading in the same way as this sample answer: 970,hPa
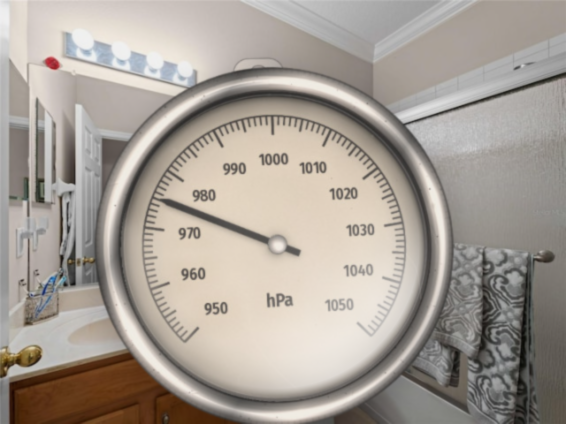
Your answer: 975,hPa
